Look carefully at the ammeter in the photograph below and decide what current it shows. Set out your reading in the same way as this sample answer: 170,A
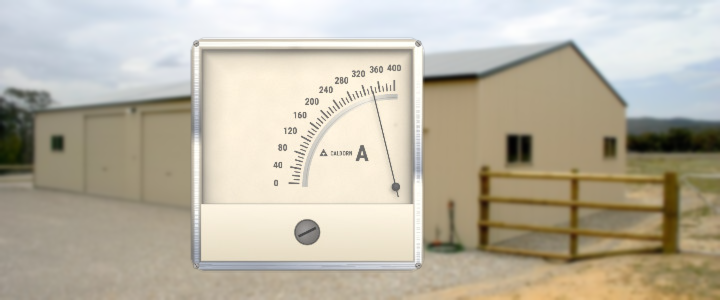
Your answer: 340,A
